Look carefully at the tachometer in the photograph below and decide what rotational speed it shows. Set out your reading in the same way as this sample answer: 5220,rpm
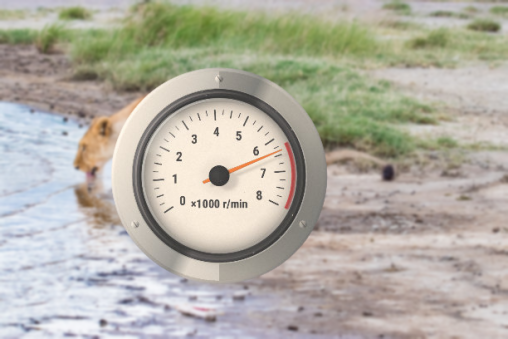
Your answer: 6375,rpm
